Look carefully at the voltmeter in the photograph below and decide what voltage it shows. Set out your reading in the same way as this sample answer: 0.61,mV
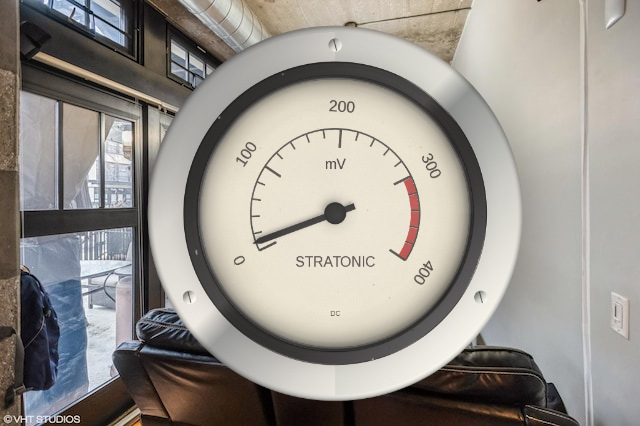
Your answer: 10,mV
